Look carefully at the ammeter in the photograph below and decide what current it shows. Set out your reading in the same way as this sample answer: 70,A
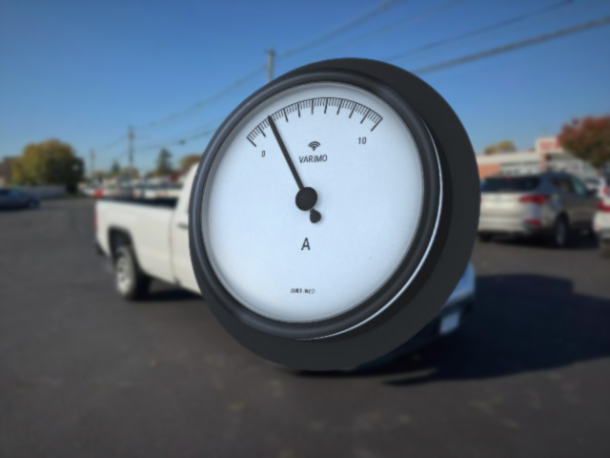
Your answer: 2,A
